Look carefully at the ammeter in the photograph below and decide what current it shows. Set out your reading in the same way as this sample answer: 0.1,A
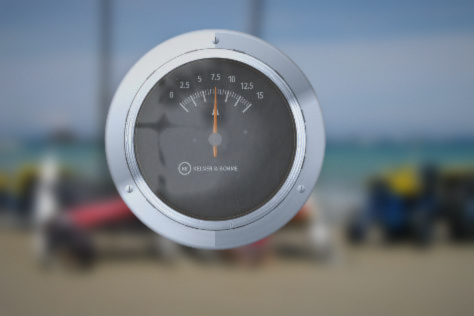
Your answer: 7.5,A
